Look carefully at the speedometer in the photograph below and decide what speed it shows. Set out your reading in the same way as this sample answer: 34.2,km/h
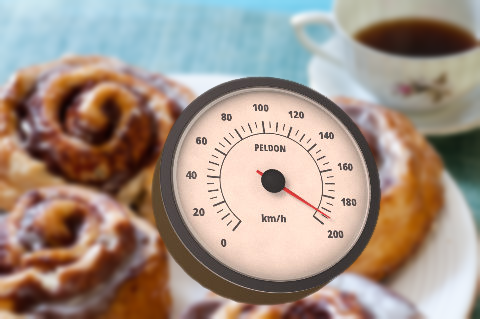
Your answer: 195,km/h
